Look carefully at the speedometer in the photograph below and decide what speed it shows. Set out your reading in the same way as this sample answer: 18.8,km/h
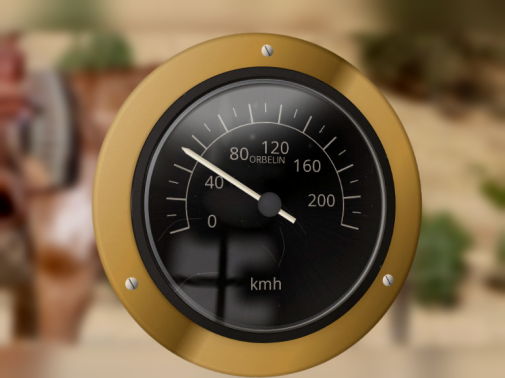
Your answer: 50,km/h
